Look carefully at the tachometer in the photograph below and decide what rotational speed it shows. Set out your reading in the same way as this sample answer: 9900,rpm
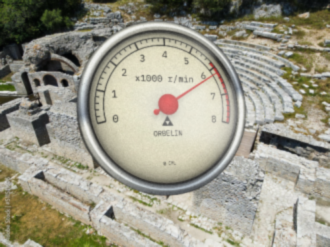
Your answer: 6200,rpm
